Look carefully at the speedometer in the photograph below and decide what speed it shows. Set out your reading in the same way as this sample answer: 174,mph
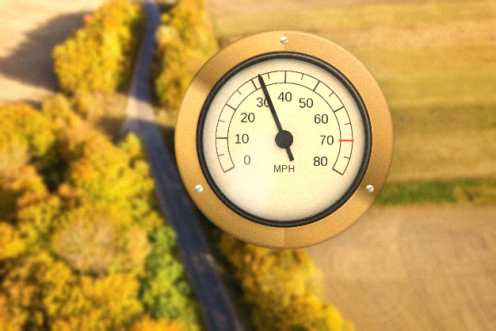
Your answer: 32.5,mph
